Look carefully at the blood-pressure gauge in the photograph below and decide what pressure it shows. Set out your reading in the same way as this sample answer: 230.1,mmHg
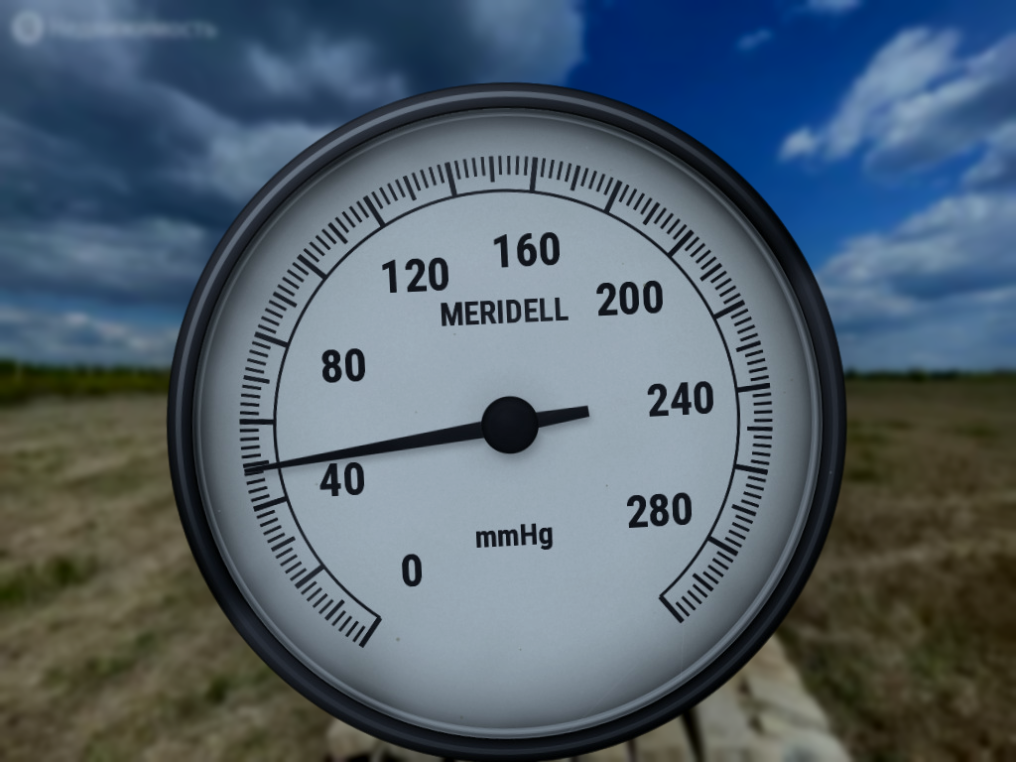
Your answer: 49,mmHg
